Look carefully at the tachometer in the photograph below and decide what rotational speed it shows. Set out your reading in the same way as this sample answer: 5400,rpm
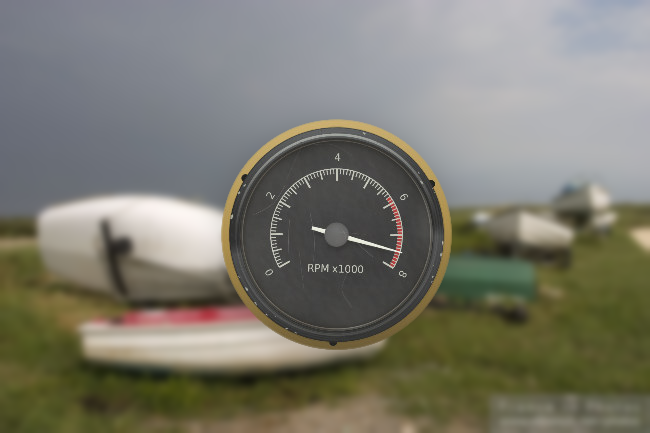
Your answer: 7500,rpm
